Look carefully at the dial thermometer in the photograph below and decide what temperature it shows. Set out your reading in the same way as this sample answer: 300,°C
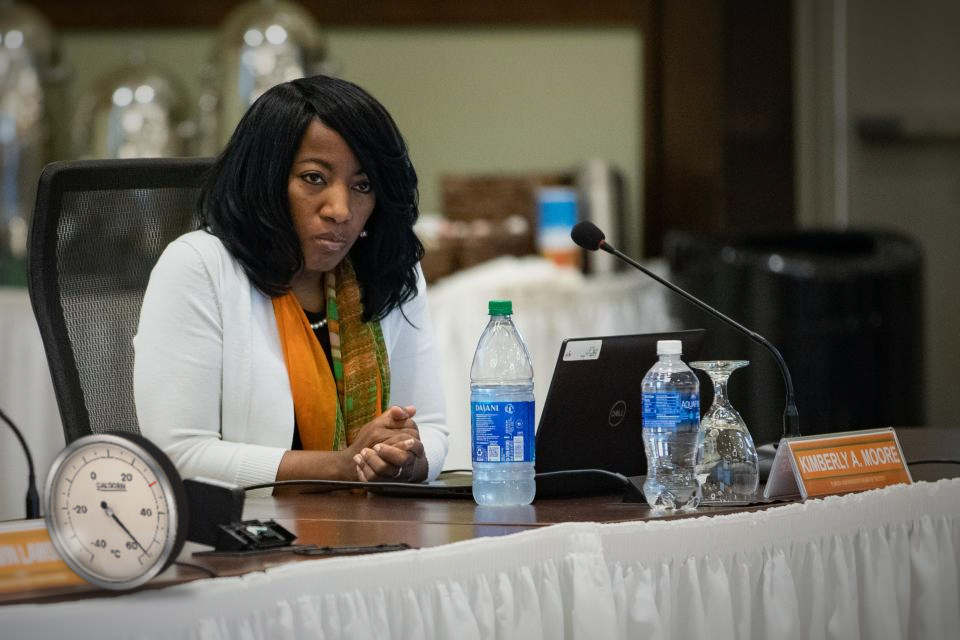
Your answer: 55,°C
